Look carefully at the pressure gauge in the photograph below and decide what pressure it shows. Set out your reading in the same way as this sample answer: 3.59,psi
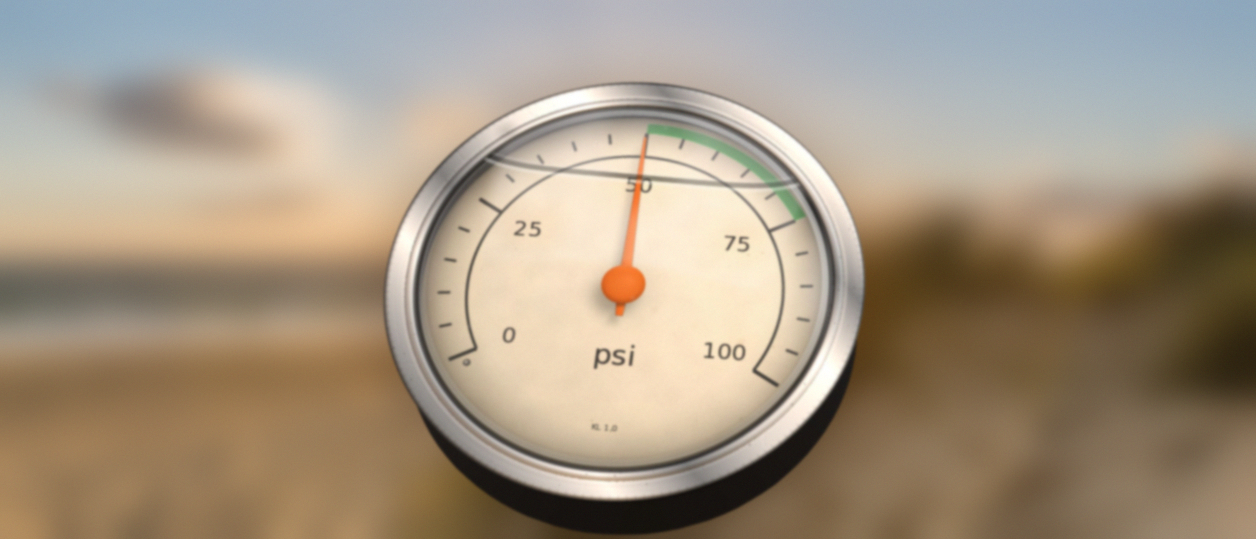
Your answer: 50,psi
